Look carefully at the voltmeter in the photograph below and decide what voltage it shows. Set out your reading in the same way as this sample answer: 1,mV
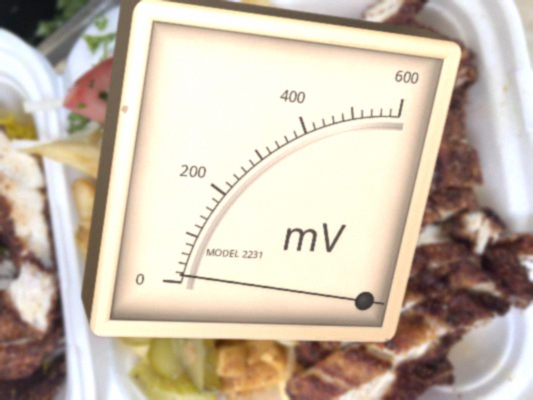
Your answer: 20,mV
